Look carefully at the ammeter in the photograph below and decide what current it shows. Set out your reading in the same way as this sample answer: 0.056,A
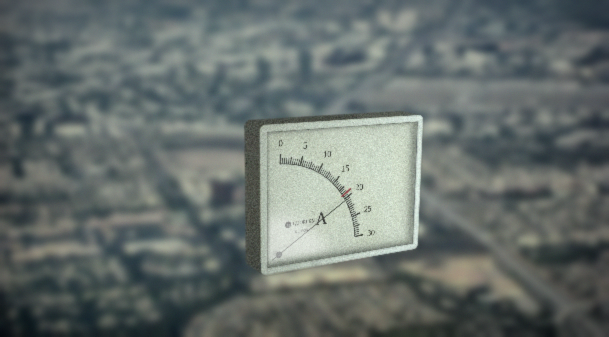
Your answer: 20,A
